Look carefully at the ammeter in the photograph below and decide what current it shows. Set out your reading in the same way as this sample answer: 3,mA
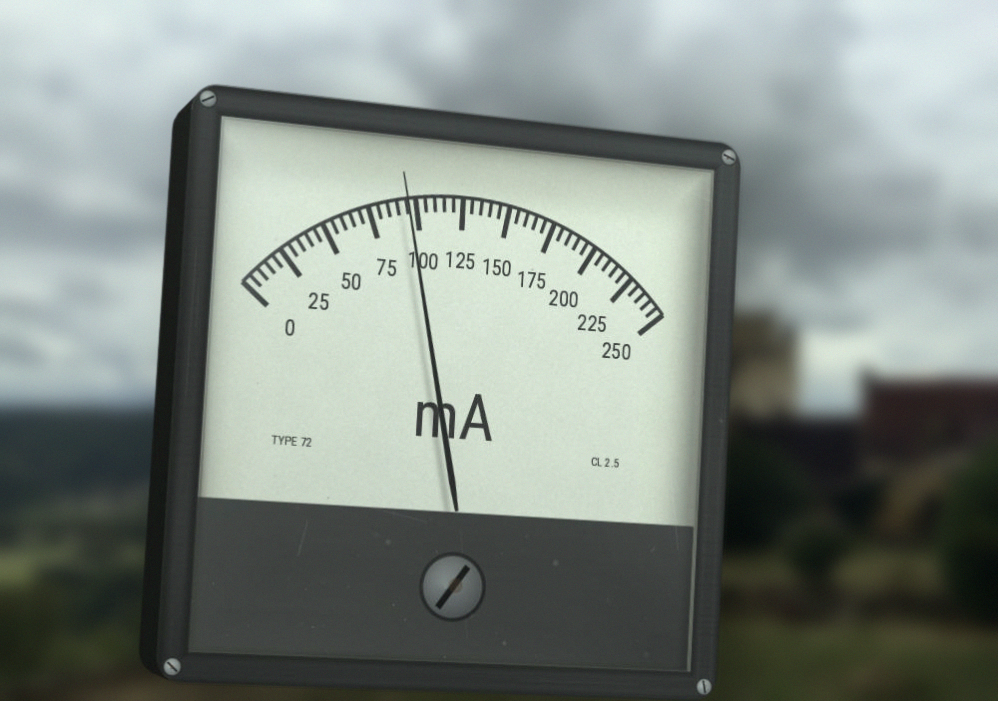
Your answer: 95,mA
